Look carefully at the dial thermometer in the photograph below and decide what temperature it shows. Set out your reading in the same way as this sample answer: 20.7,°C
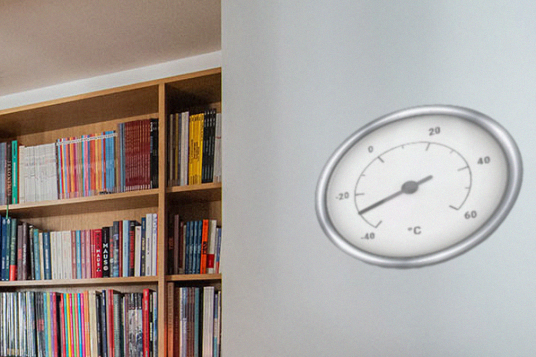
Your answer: -30,°C
